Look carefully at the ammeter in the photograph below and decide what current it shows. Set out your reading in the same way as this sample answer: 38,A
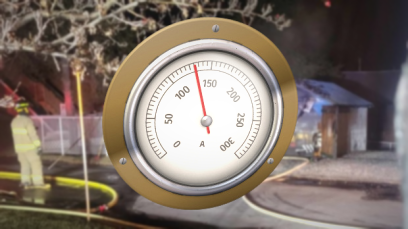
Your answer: 130,A
